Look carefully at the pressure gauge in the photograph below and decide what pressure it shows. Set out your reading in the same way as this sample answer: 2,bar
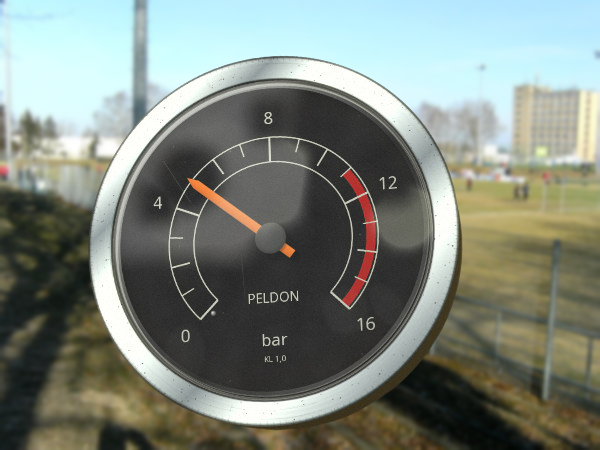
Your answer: 5,bar
